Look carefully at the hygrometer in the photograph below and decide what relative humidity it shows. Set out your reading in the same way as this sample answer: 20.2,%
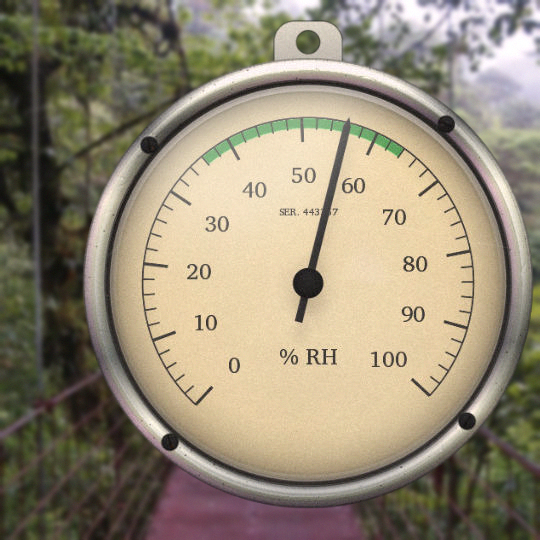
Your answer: 56,%
